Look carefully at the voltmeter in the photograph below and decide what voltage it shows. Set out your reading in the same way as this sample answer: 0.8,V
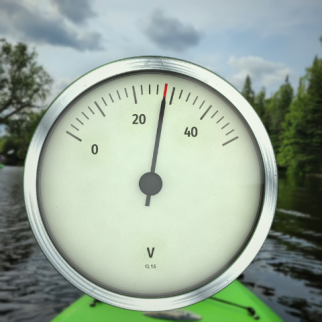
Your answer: 28,V
